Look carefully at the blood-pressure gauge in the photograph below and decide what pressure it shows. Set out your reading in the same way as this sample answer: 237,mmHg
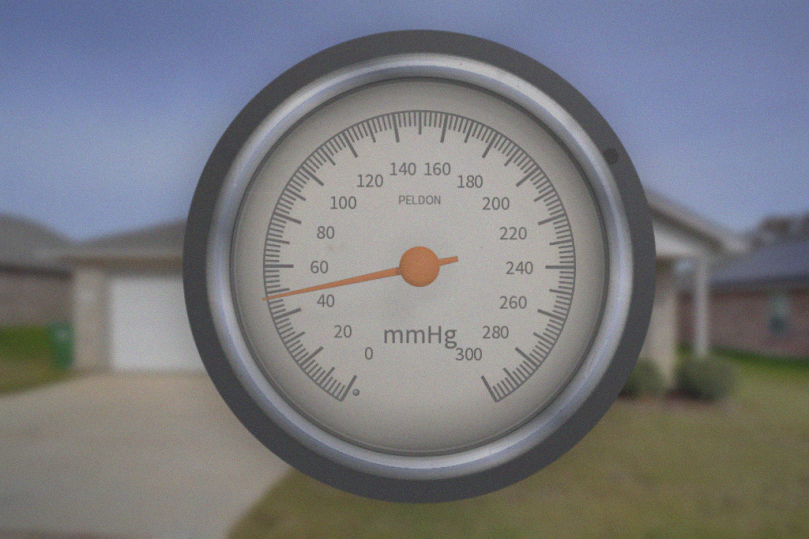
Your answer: 48,mmHg
